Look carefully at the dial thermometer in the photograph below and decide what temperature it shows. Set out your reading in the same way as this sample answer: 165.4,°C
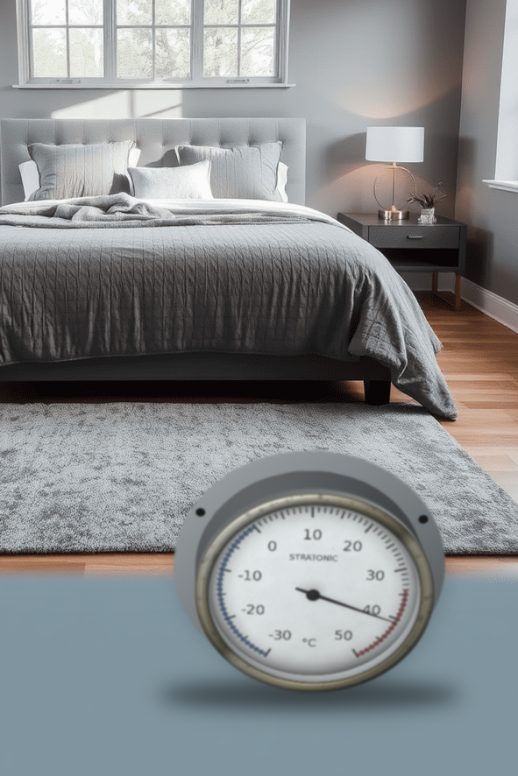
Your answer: 40,°C
